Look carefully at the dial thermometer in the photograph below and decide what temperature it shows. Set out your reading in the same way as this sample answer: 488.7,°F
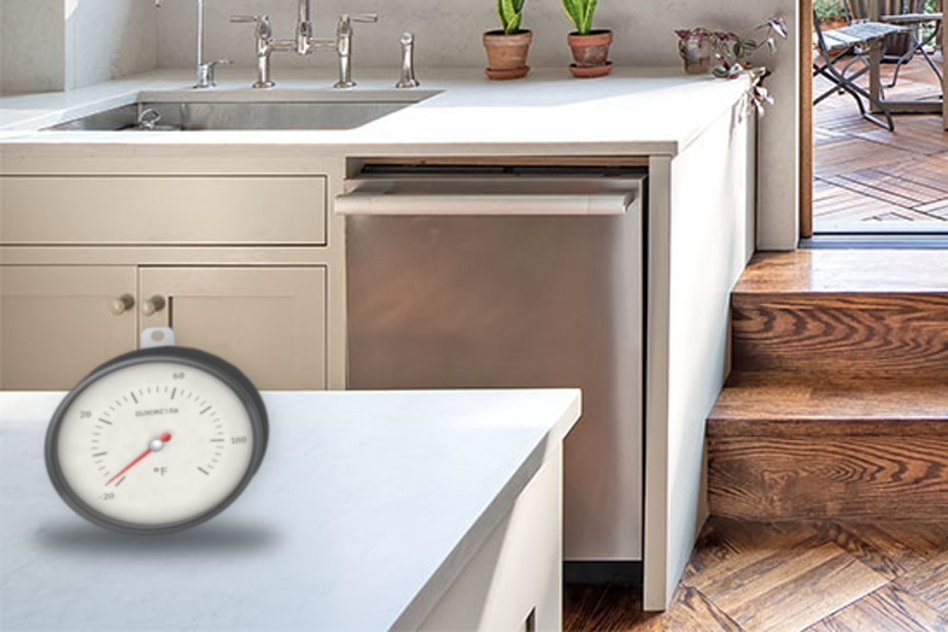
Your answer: -16,°F
